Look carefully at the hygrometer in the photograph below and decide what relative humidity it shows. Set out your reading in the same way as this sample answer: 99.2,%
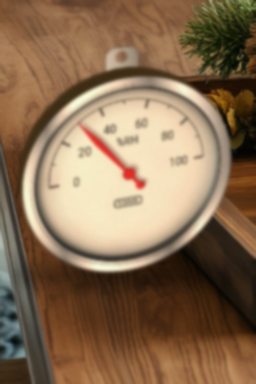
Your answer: 30,%
